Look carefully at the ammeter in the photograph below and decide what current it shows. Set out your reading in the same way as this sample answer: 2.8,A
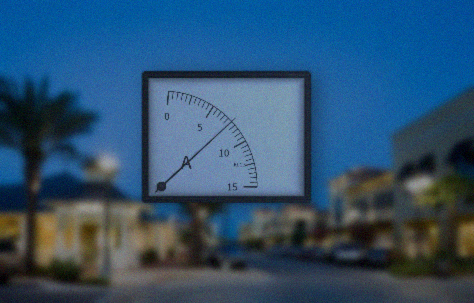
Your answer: 7.5,A
